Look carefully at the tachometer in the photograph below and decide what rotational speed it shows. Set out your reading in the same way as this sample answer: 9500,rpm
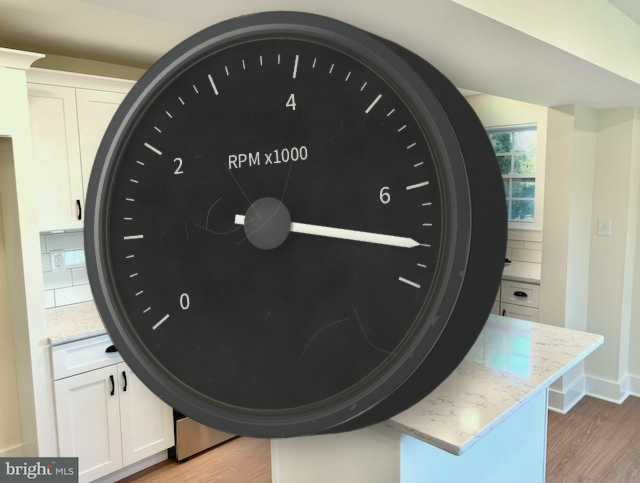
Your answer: 6600,rpm
